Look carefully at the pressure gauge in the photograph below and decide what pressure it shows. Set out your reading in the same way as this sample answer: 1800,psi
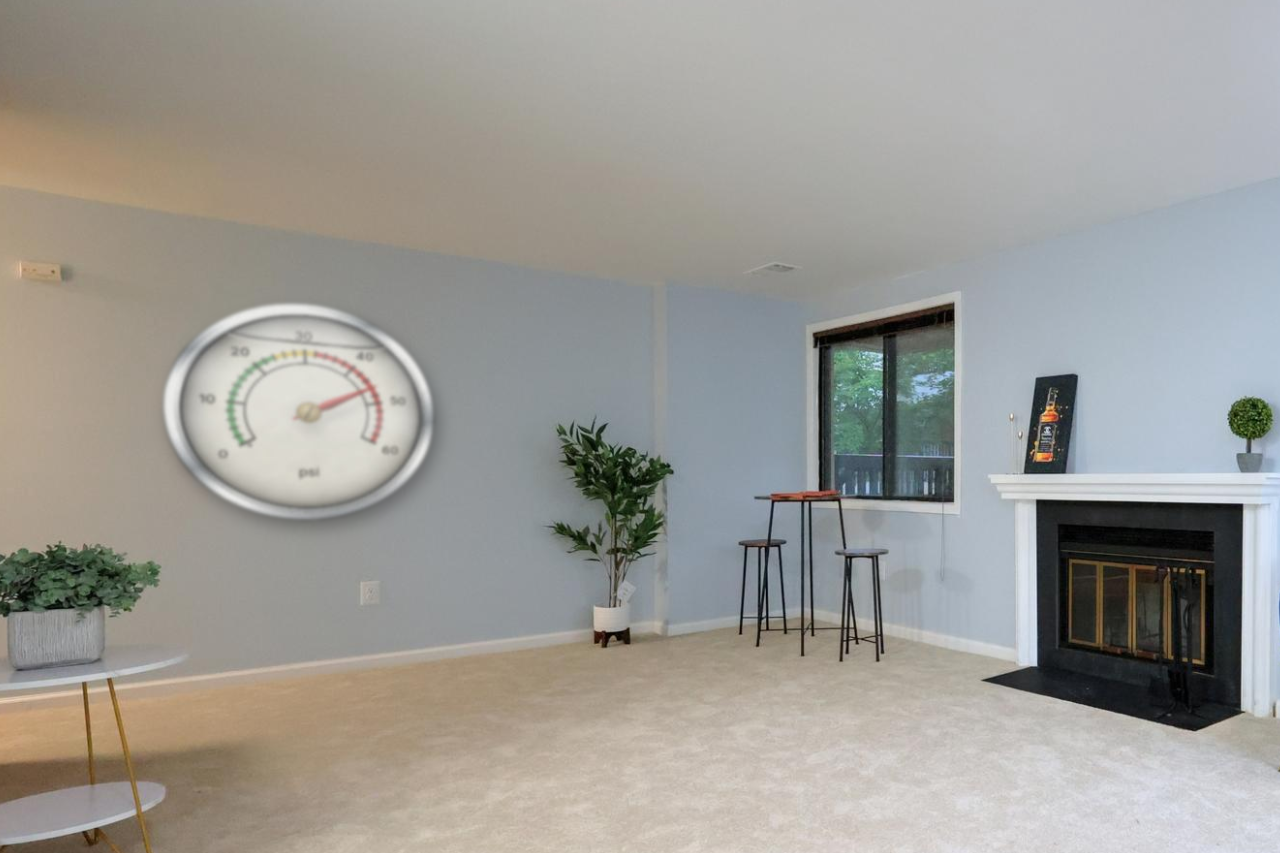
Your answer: 46,psi
